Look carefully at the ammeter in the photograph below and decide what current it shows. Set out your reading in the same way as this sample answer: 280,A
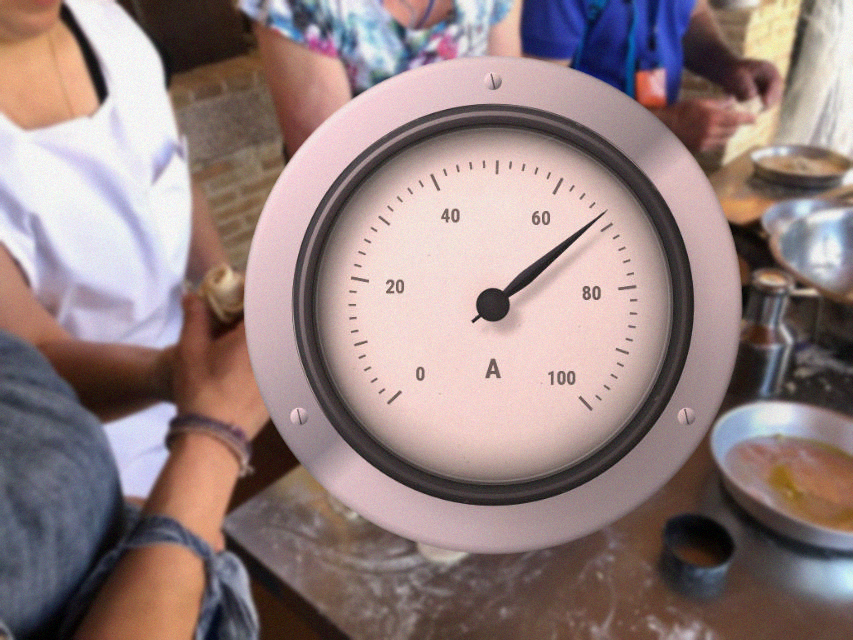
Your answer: 68,A
